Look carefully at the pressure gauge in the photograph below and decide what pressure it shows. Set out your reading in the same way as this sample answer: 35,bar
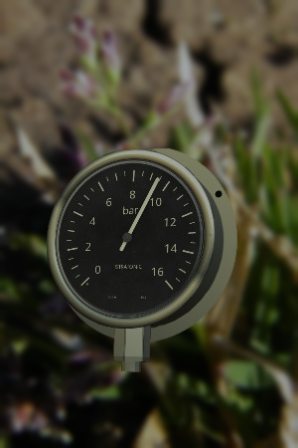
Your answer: 9.5,bar
